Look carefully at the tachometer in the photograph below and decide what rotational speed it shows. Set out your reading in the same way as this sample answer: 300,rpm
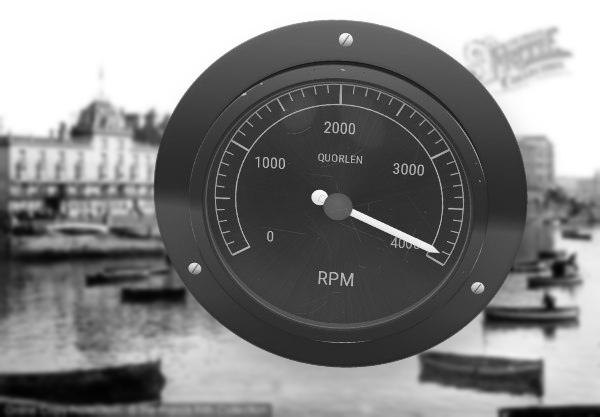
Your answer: 3900,rpm
